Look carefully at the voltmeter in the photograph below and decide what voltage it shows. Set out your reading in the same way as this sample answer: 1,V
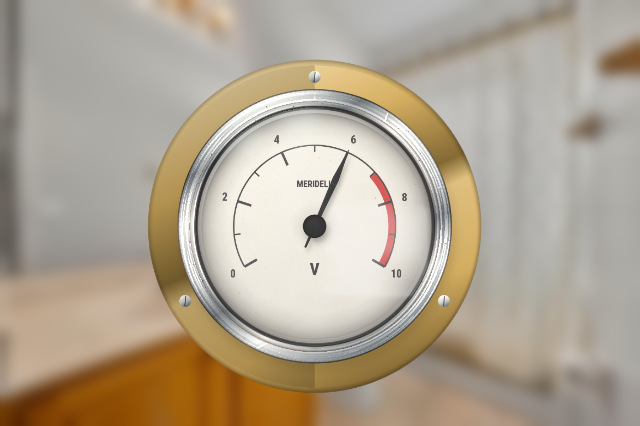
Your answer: 6,V
